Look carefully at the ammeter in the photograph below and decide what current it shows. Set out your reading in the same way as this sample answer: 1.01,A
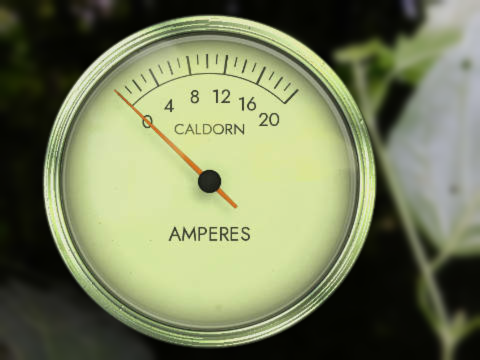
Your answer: 0,A
